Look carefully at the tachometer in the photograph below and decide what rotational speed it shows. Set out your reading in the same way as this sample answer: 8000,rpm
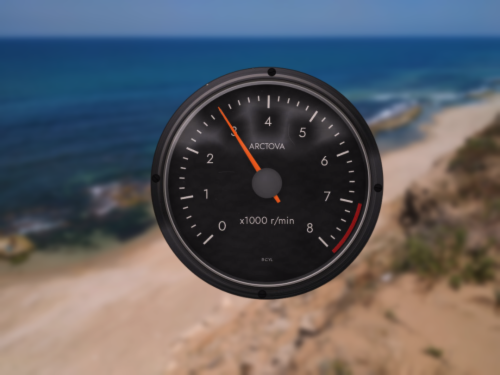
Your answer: 3000,rpm
